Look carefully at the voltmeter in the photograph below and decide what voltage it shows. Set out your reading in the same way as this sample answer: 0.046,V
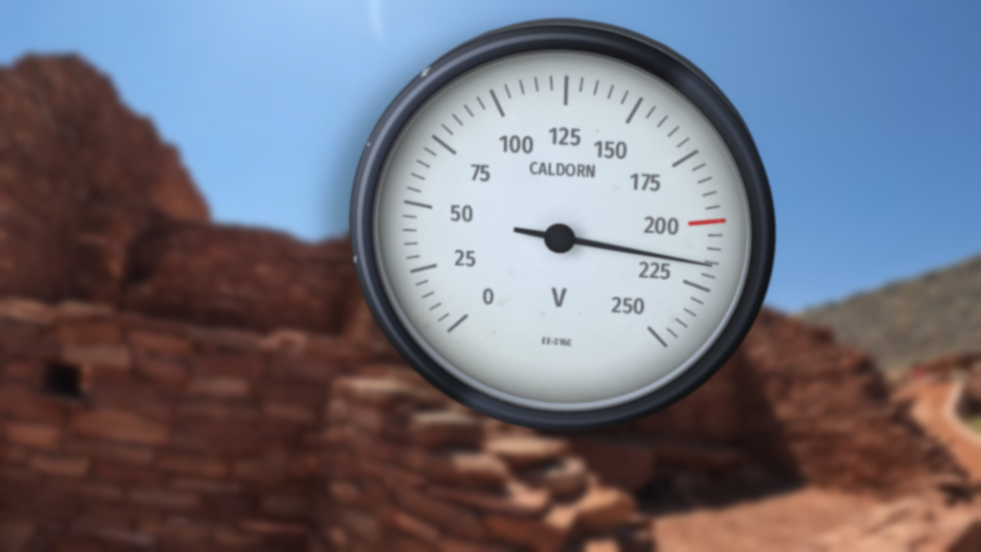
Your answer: 215,V
